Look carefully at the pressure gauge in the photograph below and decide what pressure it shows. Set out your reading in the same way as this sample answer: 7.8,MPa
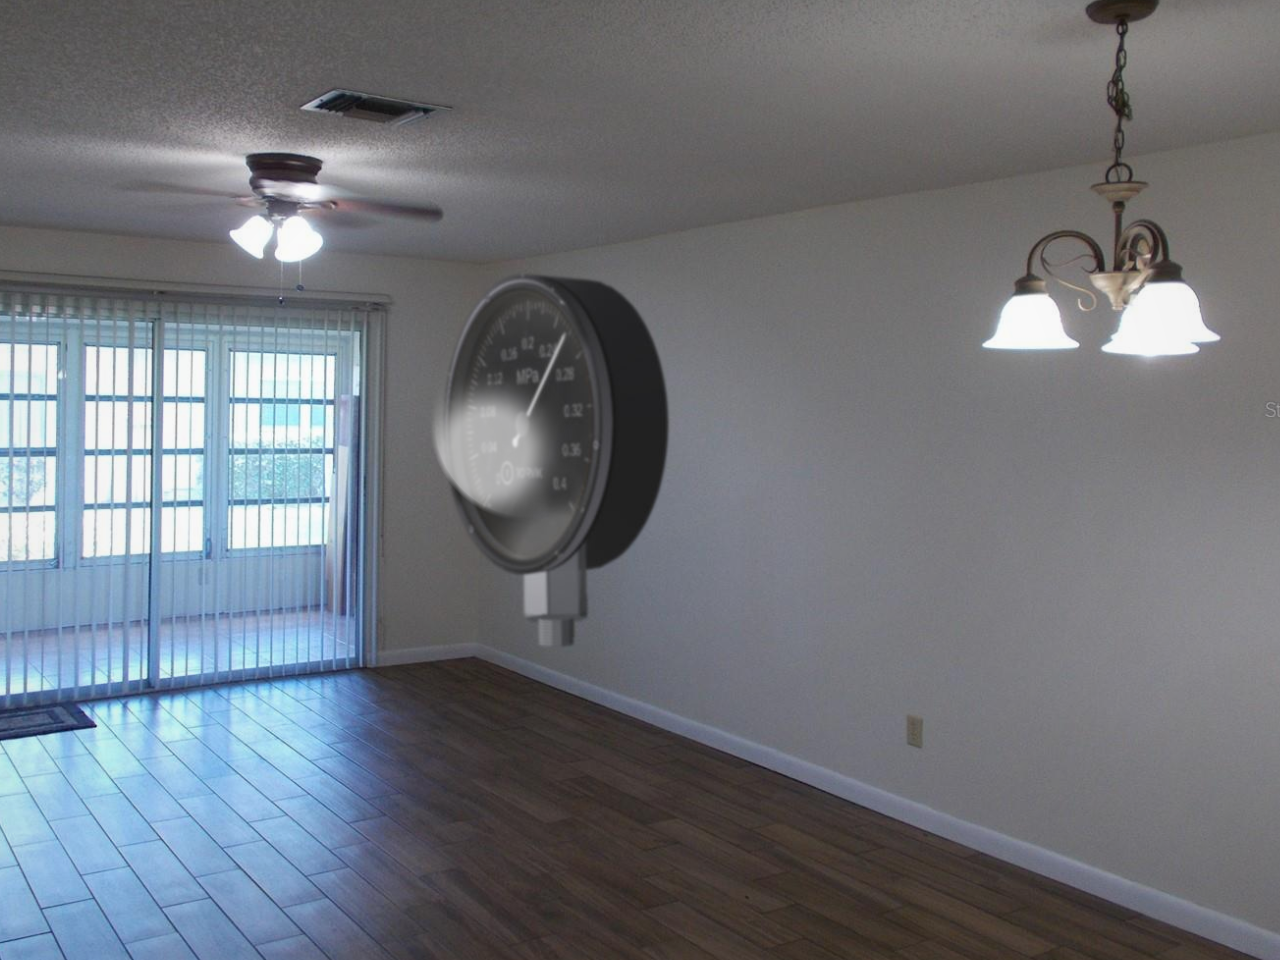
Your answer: 0.26,MPa
